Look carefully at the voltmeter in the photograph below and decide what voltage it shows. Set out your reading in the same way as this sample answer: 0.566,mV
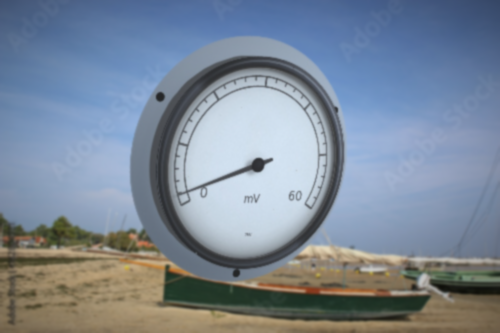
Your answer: 2,mV
